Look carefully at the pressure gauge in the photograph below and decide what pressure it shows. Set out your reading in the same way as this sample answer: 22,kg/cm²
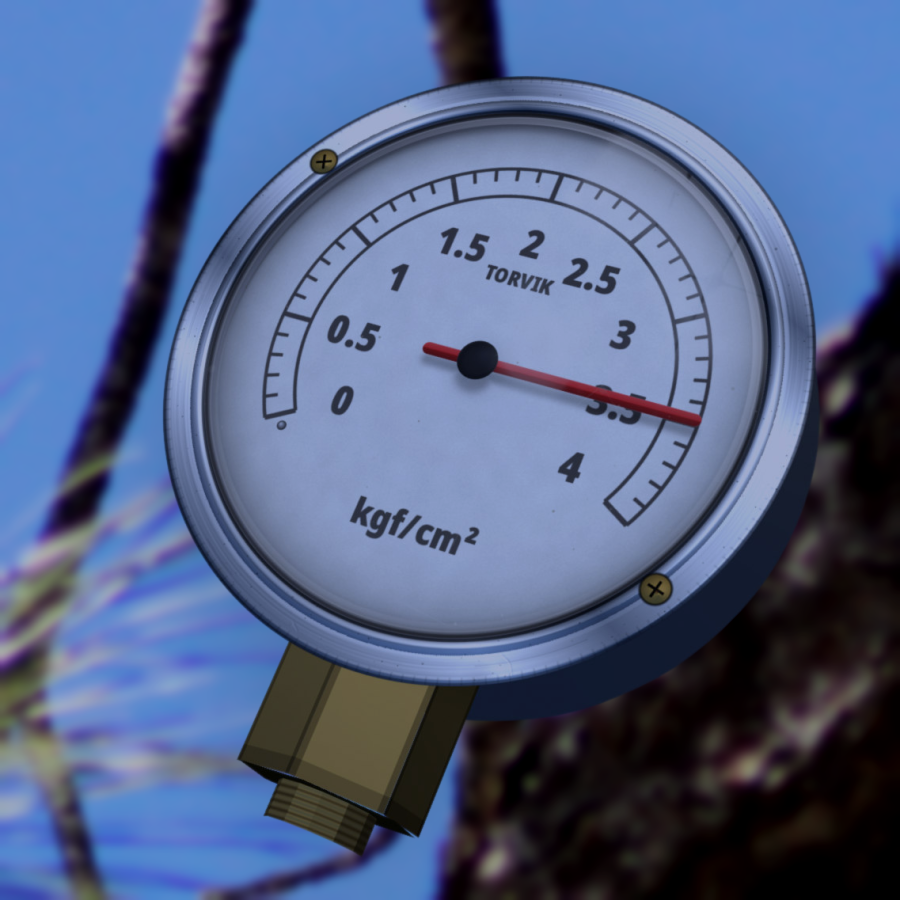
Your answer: 3.5,kg/cm²
